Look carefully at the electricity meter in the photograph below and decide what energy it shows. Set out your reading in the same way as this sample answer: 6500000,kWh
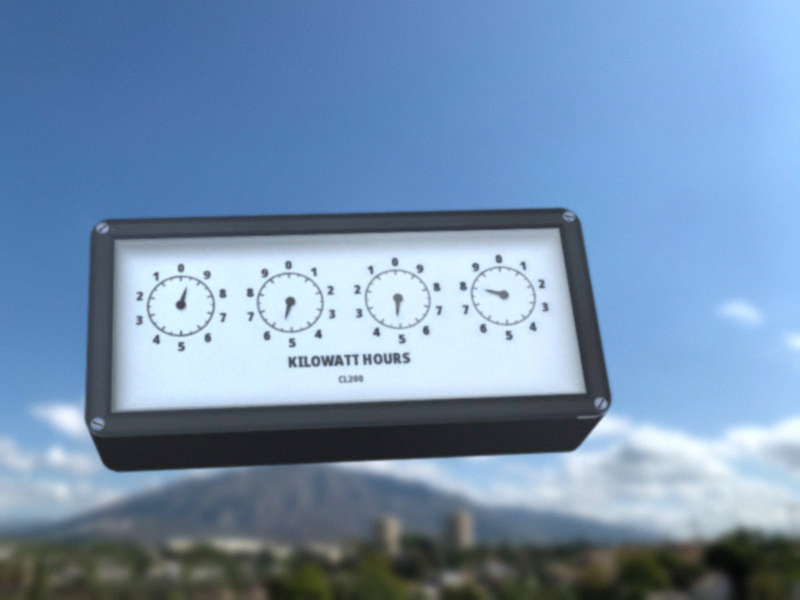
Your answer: 9548,kWh
